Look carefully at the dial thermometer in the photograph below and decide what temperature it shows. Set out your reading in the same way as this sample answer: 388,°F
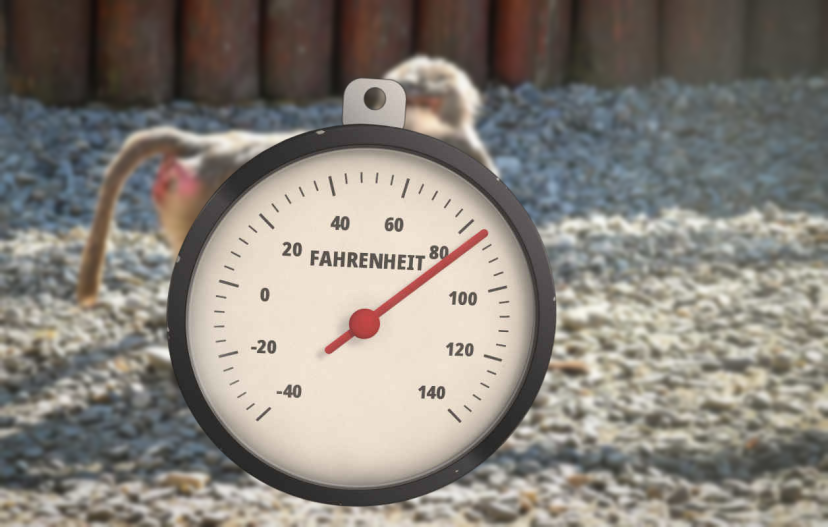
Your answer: 84,°F
